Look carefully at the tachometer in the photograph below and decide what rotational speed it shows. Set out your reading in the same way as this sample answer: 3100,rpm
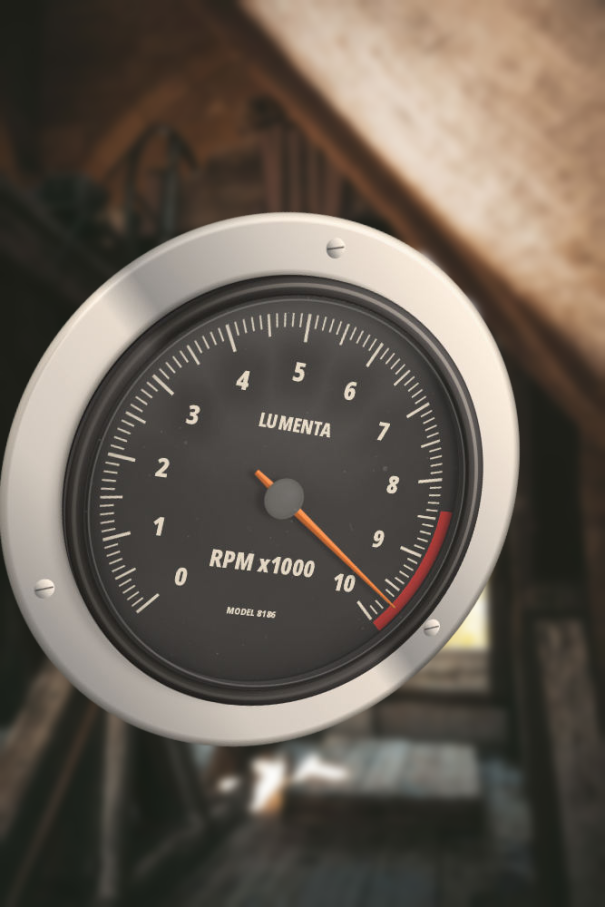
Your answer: 9700,rpm
